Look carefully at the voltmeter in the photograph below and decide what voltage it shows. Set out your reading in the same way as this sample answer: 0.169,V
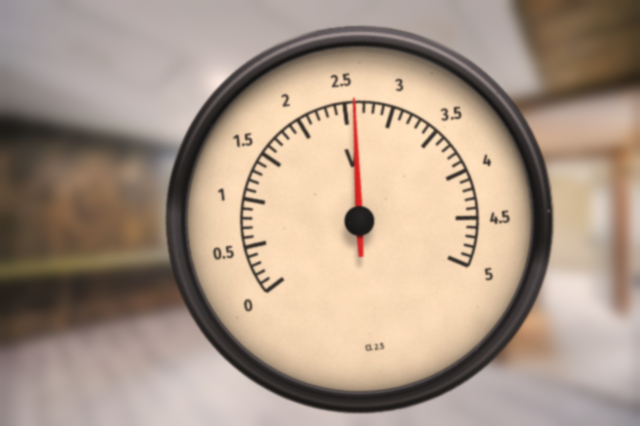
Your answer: 2.6,V
